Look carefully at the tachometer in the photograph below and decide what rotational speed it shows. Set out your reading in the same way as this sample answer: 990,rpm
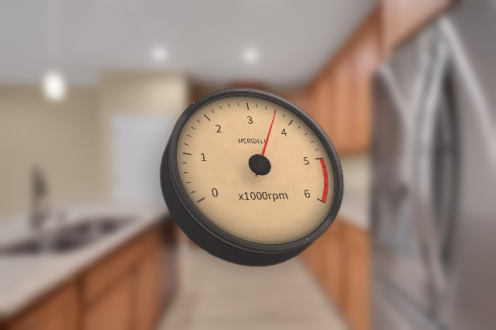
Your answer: 3600,rpm
